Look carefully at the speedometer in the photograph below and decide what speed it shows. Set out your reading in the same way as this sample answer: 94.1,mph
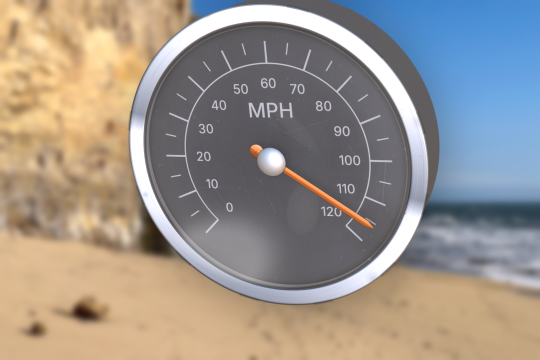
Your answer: 115,mph
